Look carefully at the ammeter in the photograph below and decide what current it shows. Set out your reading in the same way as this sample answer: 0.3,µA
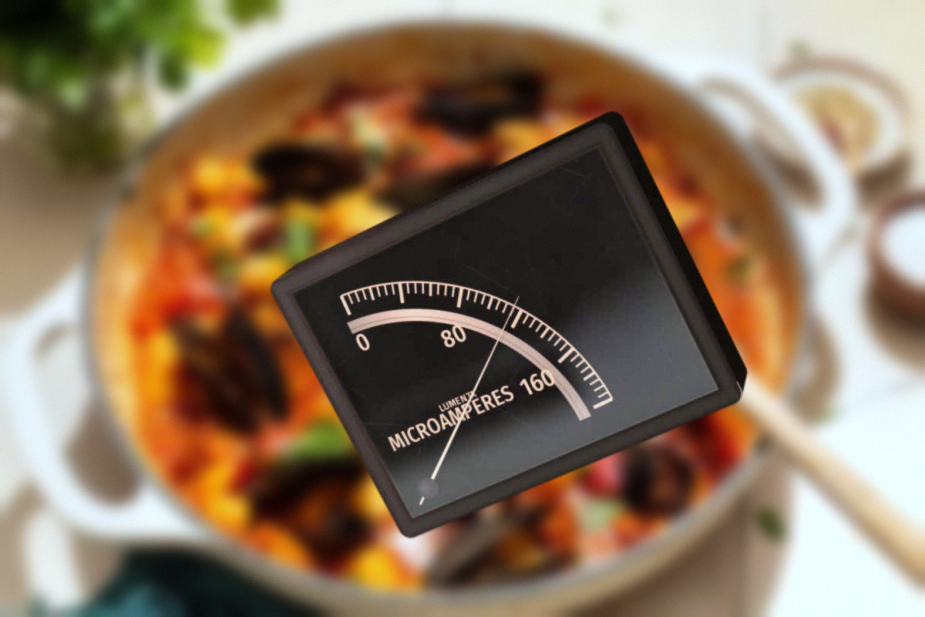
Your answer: 115,µA
